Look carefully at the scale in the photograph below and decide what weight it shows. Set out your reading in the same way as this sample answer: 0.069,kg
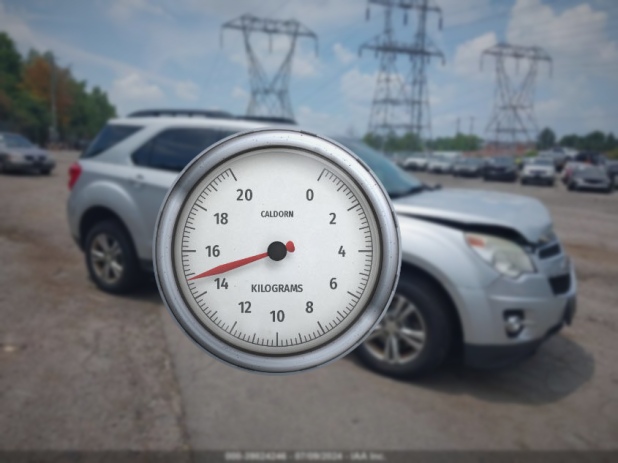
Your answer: 14.8,kg
